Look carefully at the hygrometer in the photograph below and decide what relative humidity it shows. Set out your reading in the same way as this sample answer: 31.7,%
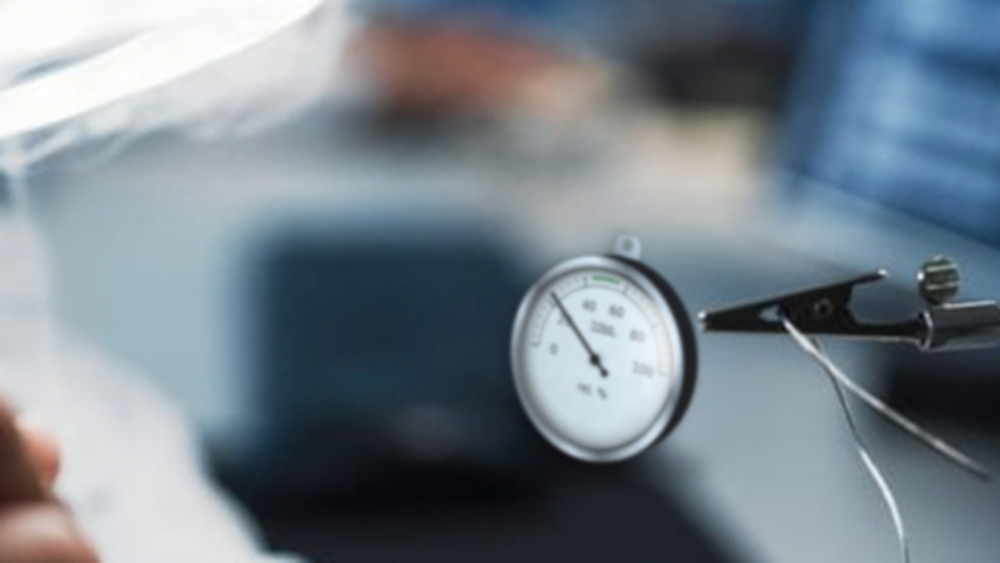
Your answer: 24,%
